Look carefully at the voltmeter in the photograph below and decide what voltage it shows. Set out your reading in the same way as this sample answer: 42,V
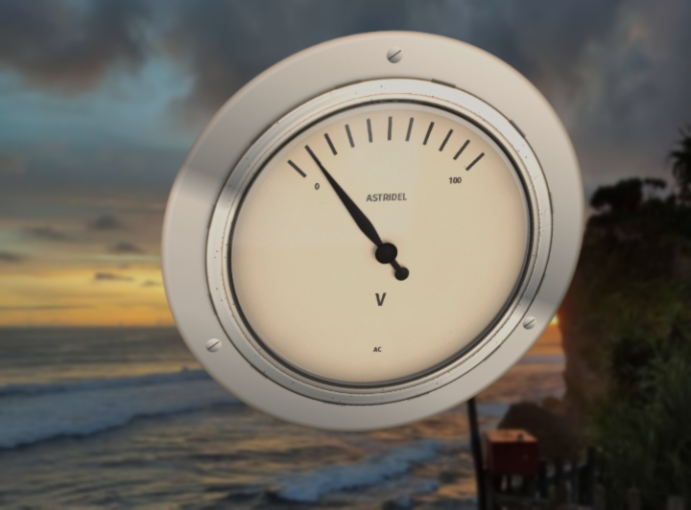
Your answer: 10,V
